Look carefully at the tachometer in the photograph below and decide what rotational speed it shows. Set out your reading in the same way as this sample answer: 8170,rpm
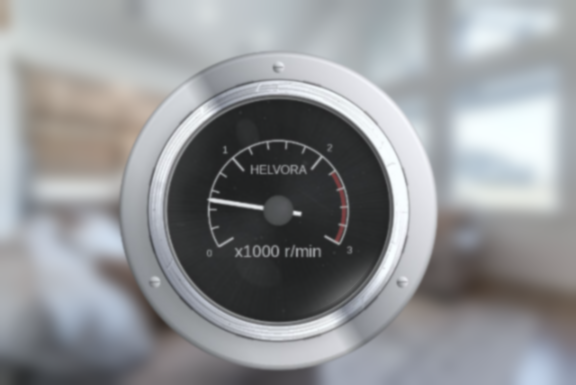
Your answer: 500,rpm
